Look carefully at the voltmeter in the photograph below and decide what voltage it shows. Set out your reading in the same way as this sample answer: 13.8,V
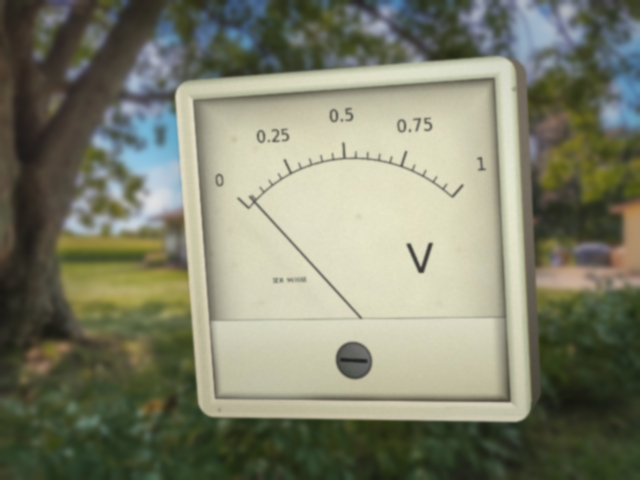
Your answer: 0.05,V
